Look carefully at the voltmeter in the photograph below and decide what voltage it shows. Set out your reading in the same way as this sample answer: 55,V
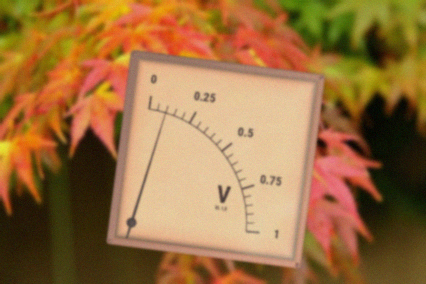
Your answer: 0.1,V
